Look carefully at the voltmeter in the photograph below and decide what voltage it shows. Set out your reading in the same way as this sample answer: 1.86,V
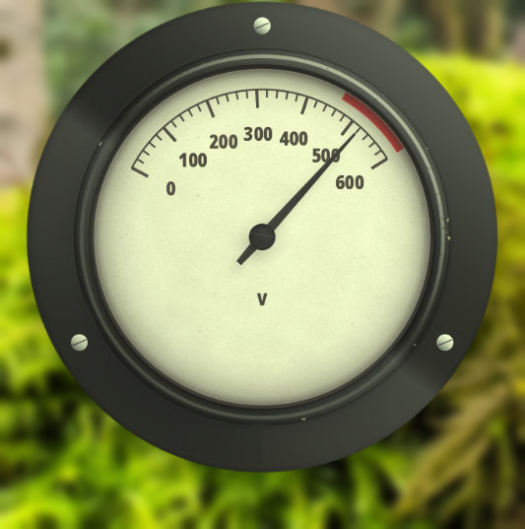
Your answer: 520,V
